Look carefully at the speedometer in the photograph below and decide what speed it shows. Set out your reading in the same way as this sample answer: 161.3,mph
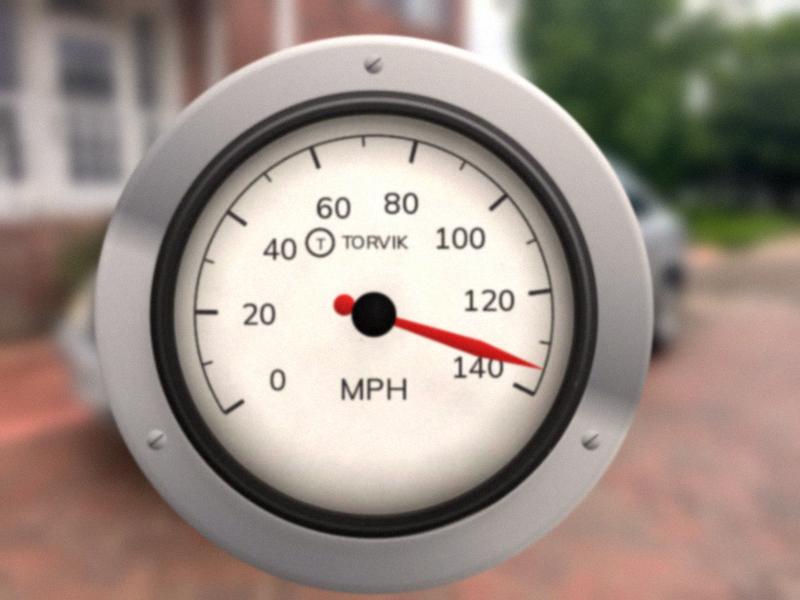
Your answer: 135,mph
